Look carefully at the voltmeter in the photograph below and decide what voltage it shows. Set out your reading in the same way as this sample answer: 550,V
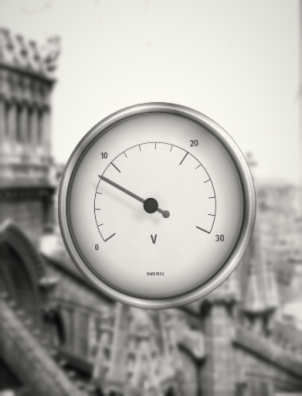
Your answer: 8,V
